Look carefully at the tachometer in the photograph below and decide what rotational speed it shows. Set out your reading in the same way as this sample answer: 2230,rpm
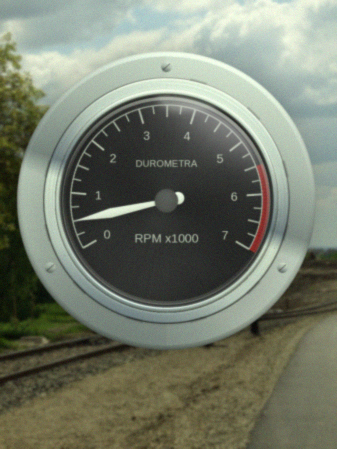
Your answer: 500,rpm
